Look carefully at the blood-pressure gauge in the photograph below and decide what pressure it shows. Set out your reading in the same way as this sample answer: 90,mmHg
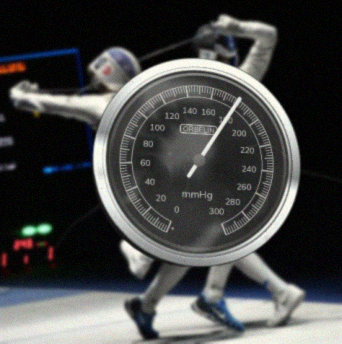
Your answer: 180,mmHg
